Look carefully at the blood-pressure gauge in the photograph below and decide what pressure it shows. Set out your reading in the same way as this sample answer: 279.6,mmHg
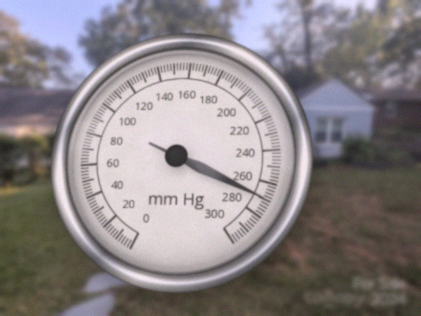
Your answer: 270,mmHg
